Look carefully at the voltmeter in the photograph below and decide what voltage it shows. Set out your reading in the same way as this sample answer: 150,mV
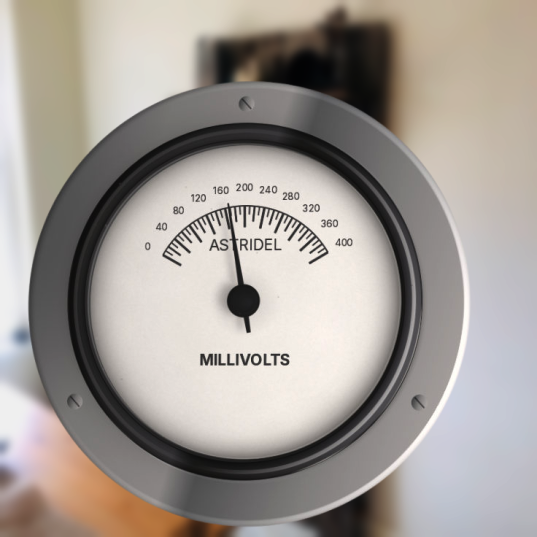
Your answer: 170,mV
